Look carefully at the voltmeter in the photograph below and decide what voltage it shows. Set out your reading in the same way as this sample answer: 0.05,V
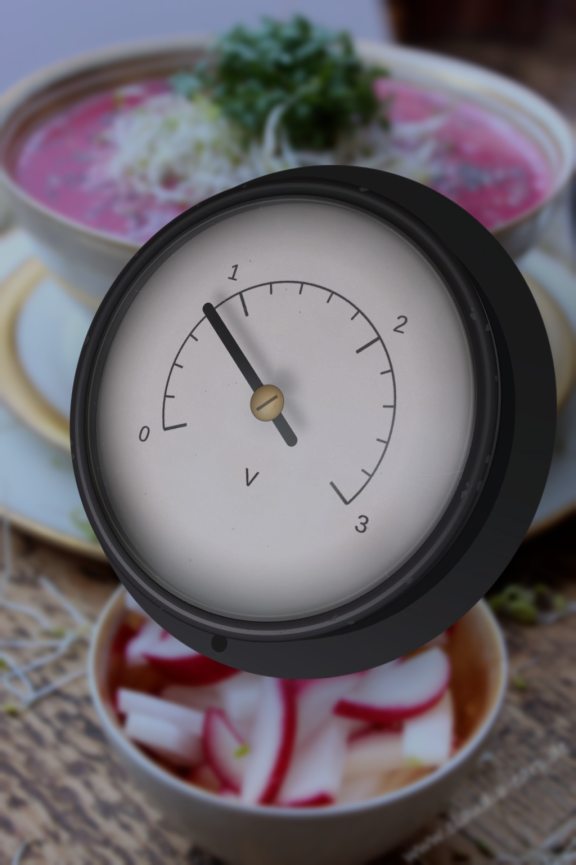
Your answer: 0.8,V
